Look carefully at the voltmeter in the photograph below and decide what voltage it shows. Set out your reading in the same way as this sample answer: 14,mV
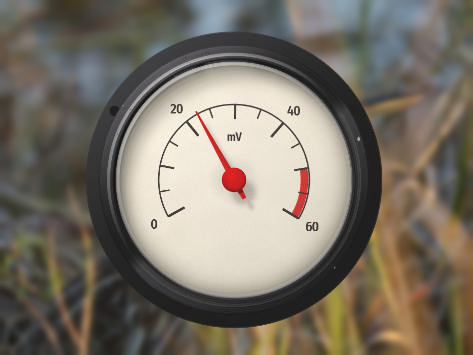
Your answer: 22.5,mV
